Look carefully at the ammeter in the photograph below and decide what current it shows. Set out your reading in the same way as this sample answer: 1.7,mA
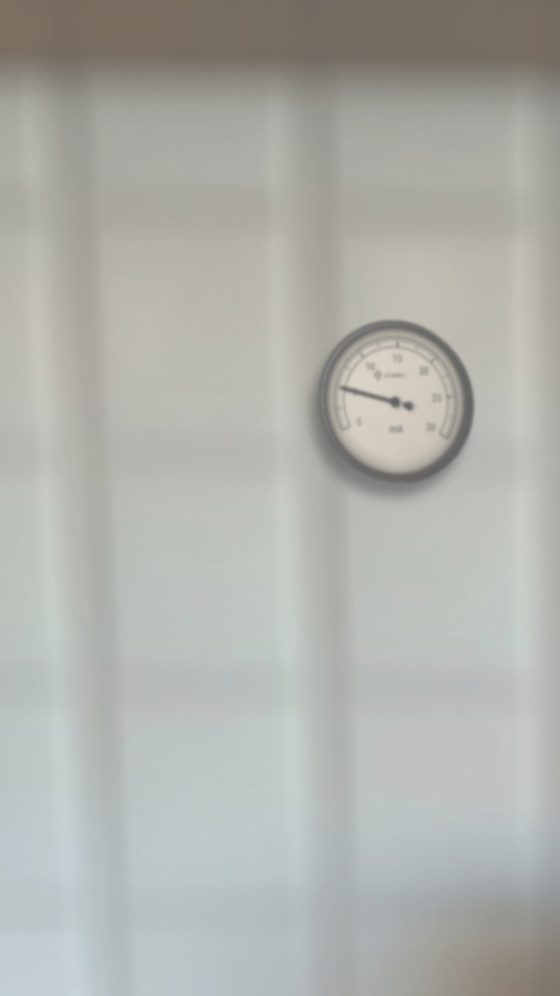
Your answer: 5,mA
